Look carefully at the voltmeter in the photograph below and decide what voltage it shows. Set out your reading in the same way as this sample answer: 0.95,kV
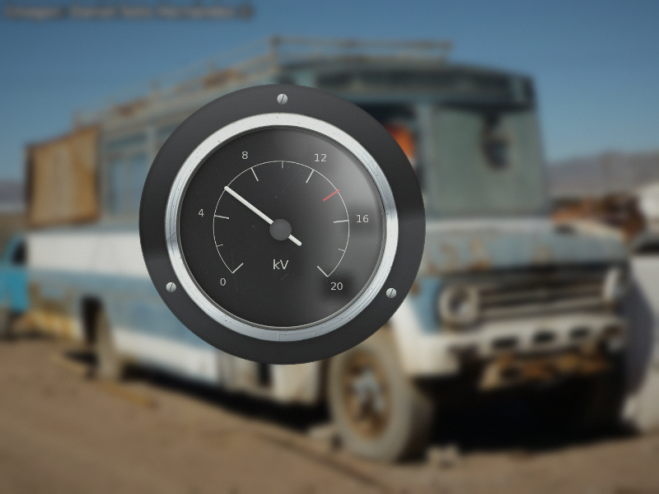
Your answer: 6,kV
